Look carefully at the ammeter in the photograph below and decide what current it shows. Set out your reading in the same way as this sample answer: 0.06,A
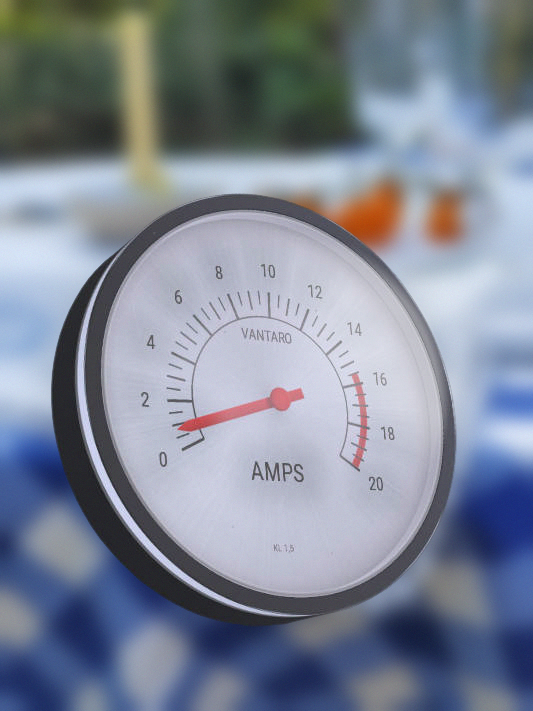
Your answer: 0.75,A
